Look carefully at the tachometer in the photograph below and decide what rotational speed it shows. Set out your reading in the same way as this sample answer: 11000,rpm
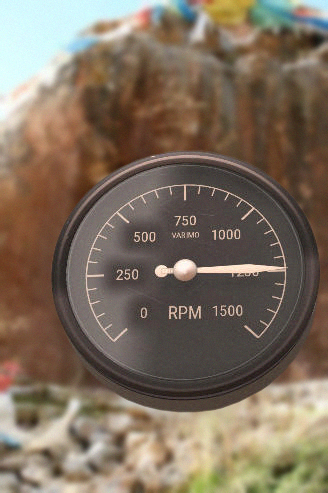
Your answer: 1250,rpm
